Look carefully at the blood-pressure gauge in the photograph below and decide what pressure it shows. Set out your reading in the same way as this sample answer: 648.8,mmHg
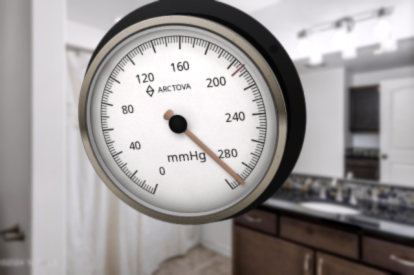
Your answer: 290,mmHg
